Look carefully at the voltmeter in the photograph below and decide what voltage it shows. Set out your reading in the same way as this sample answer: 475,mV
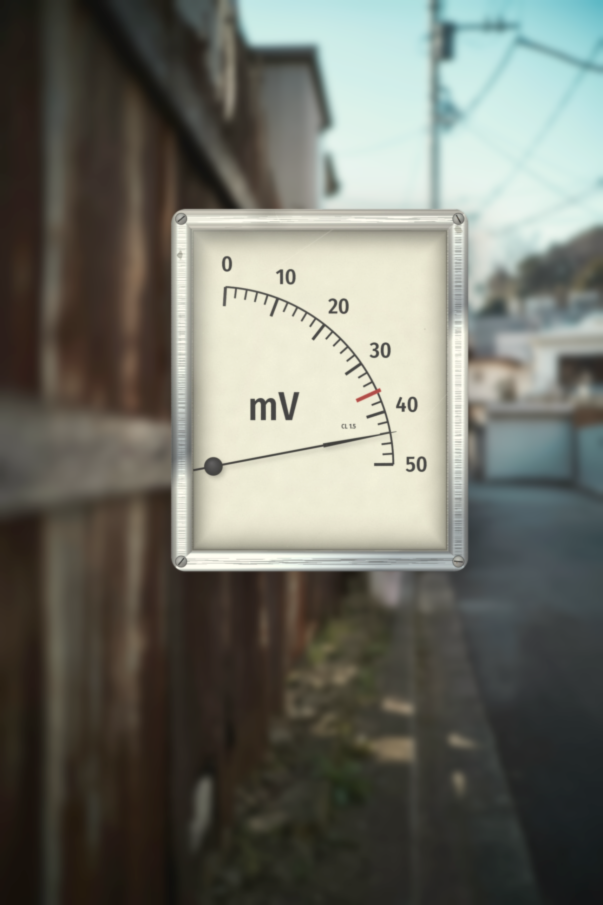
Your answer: 44,mV
